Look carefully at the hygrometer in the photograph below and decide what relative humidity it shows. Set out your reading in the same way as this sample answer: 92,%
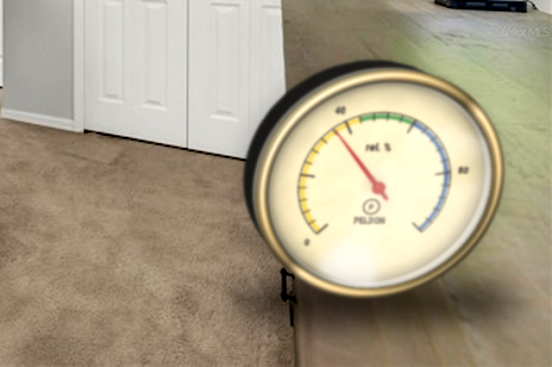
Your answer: 36,%
